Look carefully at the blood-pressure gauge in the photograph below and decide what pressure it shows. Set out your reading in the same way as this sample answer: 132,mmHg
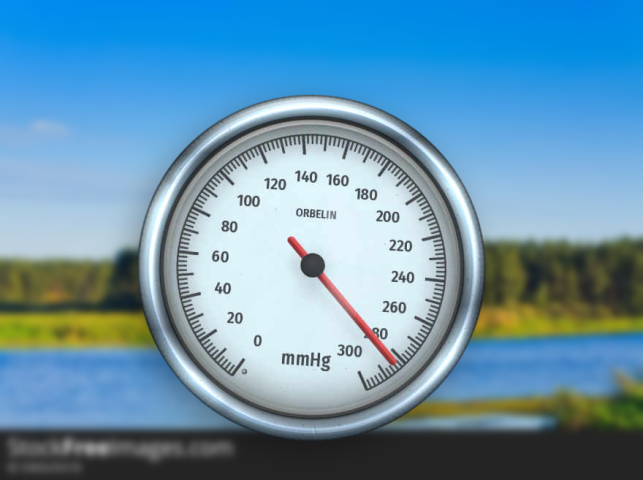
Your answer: 284,mmHg
